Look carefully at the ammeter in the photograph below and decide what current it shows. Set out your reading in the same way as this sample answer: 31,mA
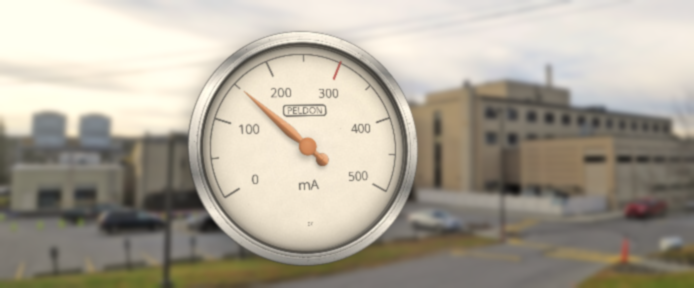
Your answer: 150,mA
